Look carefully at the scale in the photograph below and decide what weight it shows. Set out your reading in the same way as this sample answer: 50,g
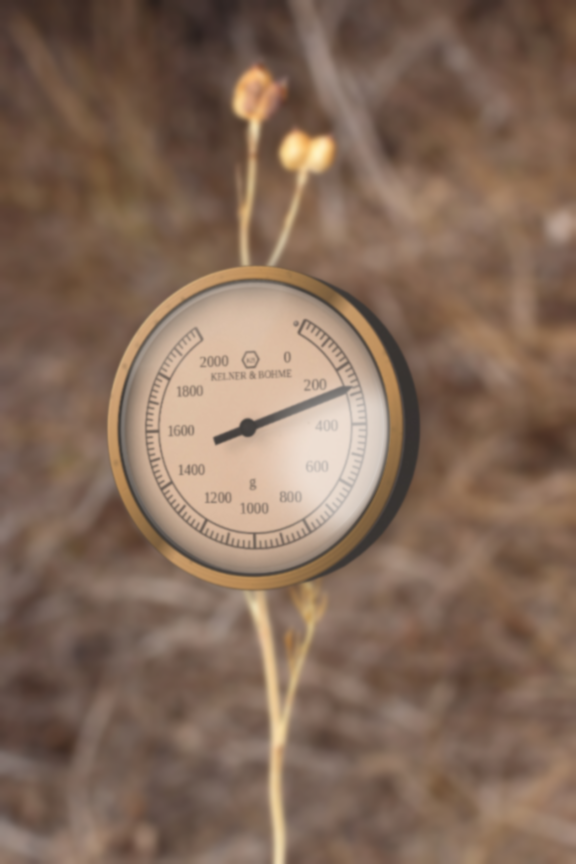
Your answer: 280,g
